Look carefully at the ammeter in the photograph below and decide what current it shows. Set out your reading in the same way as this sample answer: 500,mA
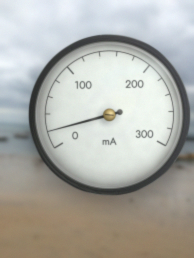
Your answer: 20,mA
